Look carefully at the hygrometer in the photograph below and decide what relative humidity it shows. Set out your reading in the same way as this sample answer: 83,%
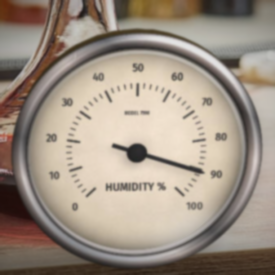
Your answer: 90,%
